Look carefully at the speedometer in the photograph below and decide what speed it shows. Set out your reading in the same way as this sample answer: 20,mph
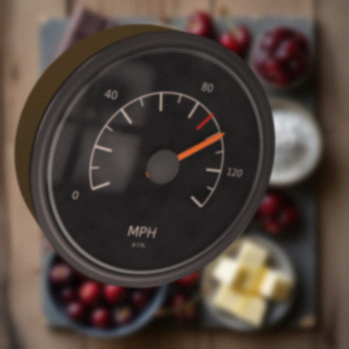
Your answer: 100,mph
